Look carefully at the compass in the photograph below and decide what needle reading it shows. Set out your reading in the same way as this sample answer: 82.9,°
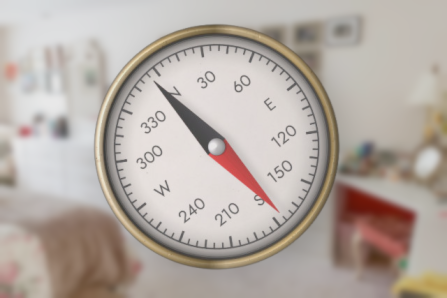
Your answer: 175,°
